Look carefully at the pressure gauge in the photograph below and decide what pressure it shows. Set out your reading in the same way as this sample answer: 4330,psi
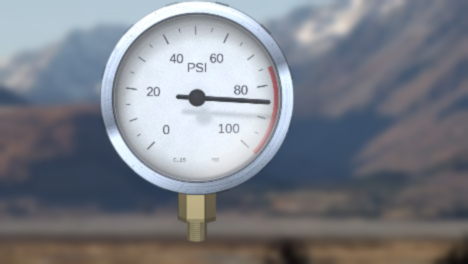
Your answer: 85,psi
